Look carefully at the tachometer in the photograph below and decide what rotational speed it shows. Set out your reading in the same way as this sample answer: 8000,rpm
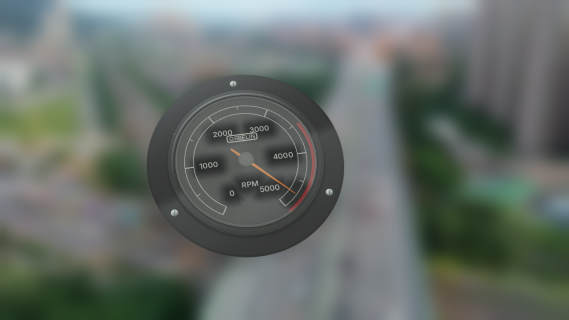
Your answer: 4750,rpm
